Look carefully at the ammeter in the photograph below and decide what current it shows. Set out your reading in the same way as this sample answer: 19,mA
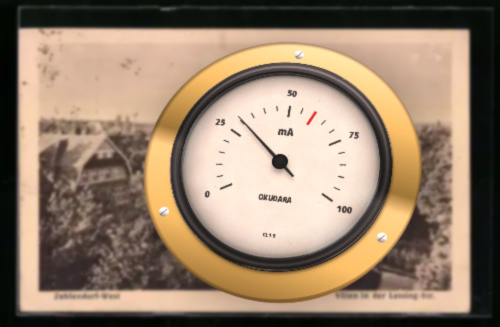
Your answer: 30,mA
